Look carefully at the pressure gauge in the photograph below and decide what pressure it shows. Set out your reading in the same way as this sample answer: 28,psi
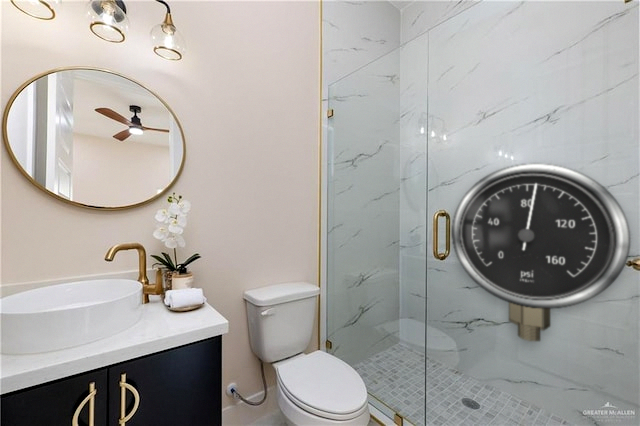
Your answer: 85,psi
